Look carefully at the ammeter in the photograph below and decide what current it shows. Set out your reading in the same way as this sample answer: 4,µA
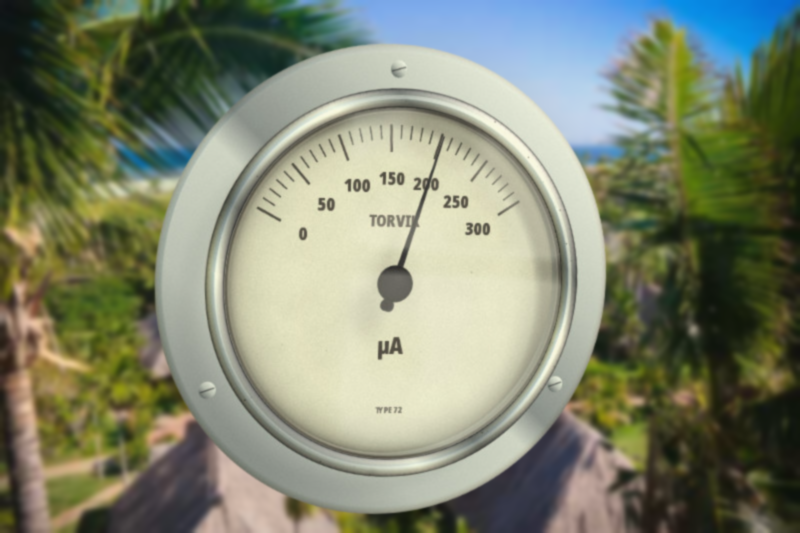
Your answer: 200,µA
